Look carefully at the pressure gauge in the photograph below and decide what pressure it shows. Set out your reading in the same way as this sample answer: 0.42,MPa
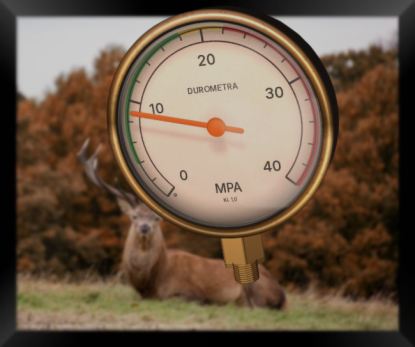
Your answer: 9,MPa
